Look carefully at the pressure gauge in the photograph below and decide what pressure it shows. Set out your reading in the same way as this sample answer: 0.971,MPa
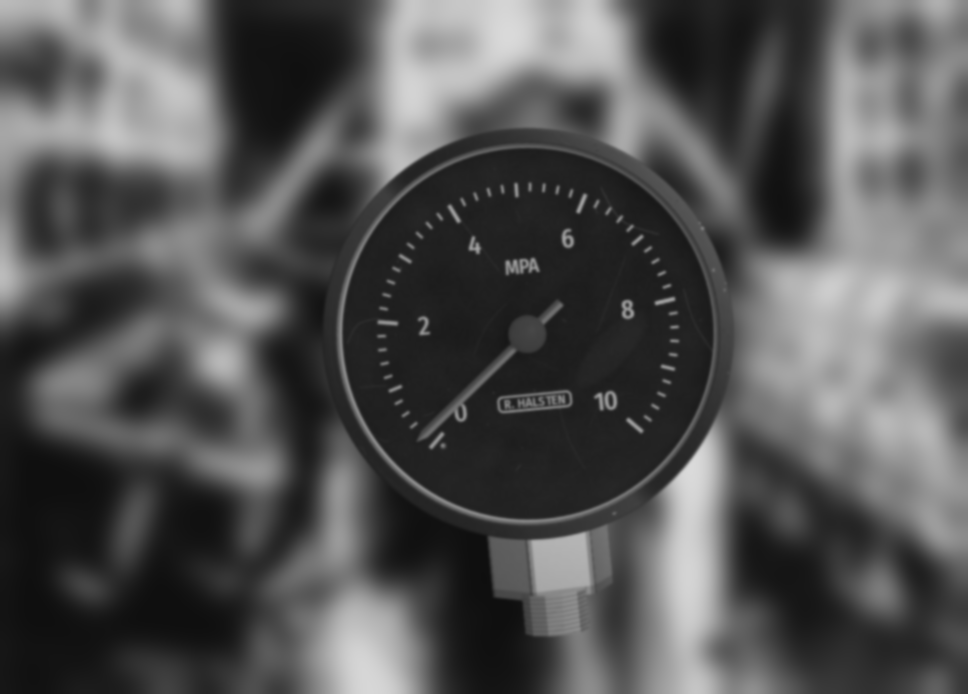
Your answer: 0.2,MPa
